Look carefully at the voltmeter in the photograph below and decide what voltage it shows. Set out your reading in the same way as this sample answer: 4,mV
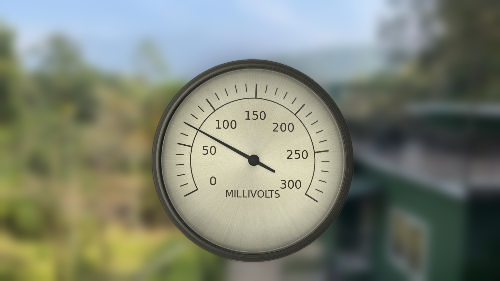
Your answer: 70,mV
